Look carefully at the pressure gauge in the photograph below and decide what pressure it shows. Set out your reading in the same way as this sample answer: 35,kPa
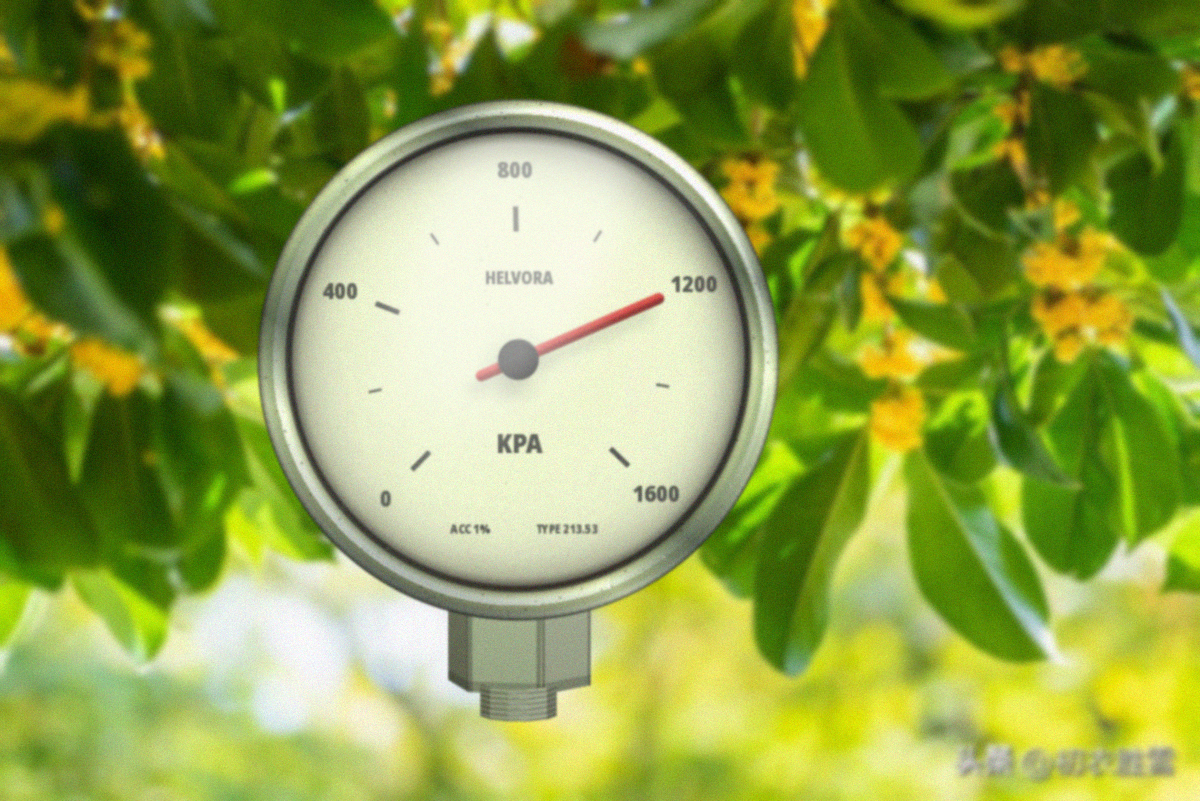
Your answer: 1200,kPa
